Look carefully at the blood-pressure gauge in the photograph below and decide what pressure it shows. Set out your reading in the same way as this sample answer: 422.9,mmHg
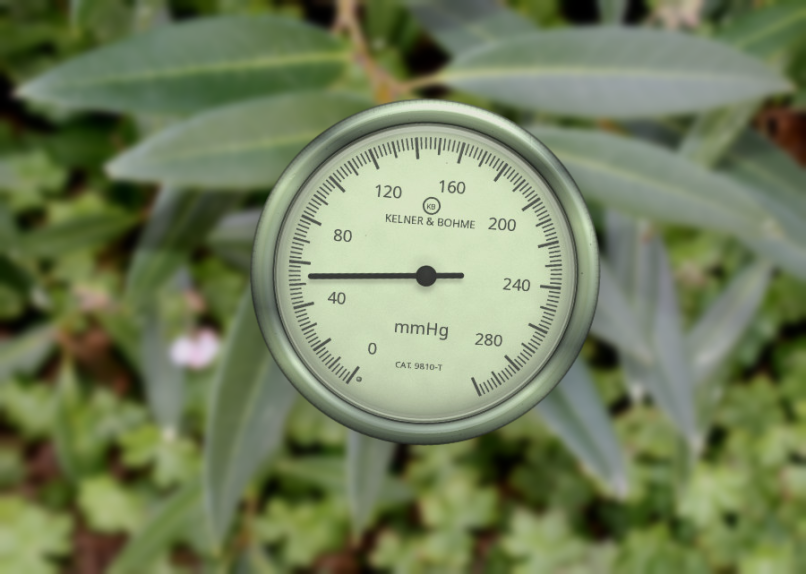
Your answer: 54,mmHg
